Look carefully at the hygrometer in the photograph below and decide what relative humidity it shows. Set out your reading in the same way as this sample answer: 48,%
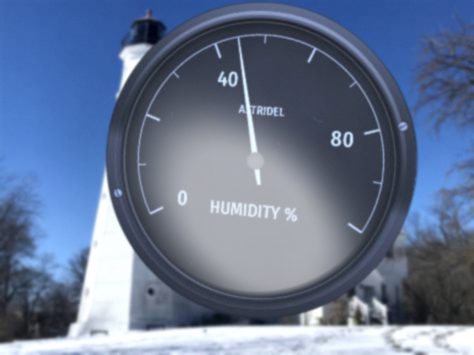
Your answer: 45,%
